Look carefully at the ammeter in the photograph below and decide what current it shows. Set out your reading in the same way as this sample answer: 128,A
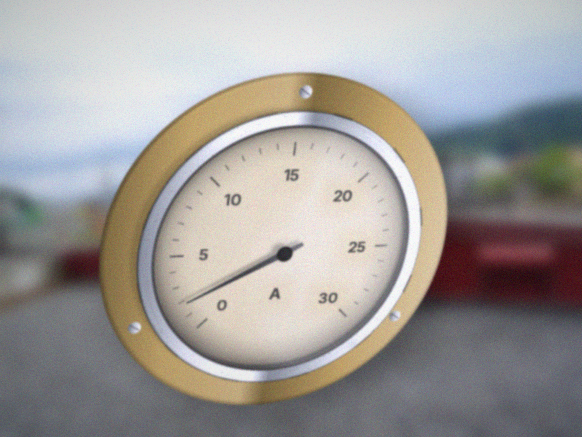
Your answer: 2,A
